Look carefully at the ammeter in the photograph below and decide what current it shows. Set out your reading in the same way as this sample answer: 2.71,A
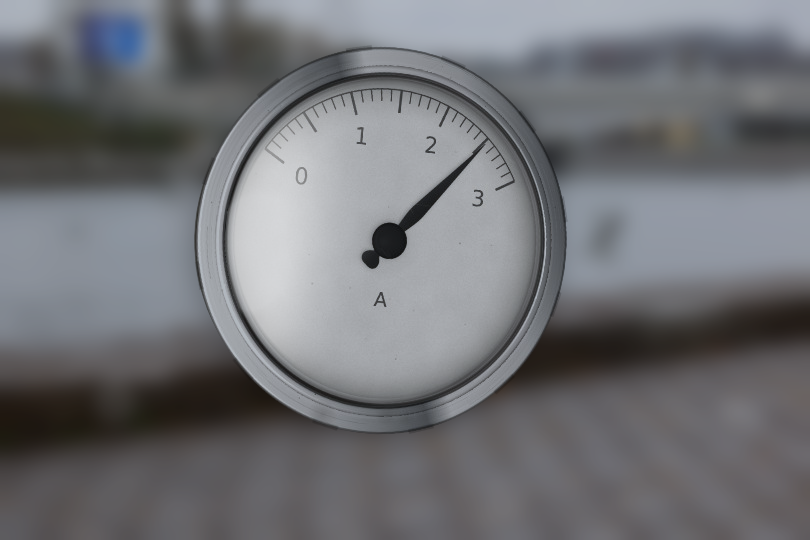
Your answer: 2.5,A
